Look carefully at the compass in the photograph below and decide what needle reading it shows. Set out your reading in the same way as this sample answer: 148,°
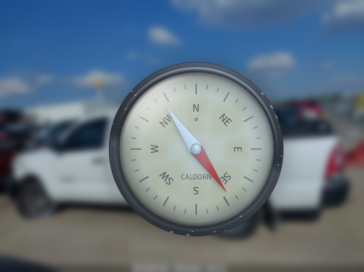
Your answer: 145,°
